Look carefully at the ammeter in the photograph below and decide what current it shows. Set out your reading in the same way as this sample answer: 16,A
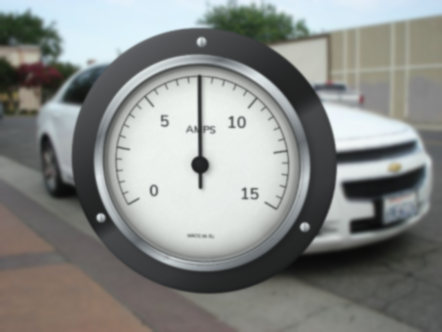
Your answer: 7.5,A
